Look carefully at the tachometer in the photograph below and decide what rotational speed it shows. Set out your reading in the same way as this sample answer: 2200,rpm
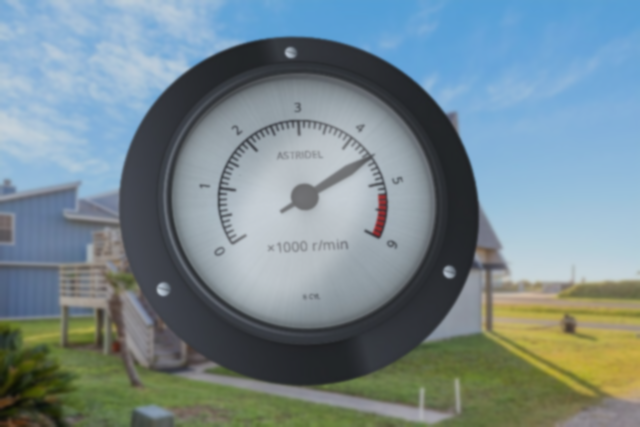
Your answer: 4500,rpm
